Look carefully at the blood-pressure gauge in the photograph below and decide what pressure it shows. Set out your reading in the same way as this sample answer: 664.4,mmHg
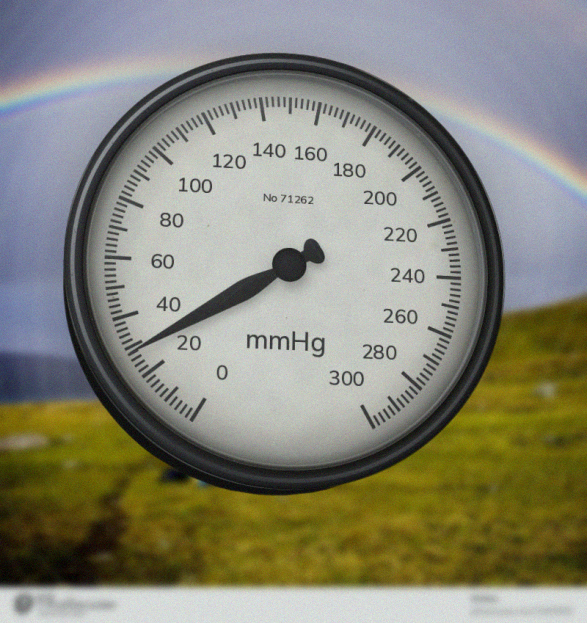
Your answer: 28,mmHg
